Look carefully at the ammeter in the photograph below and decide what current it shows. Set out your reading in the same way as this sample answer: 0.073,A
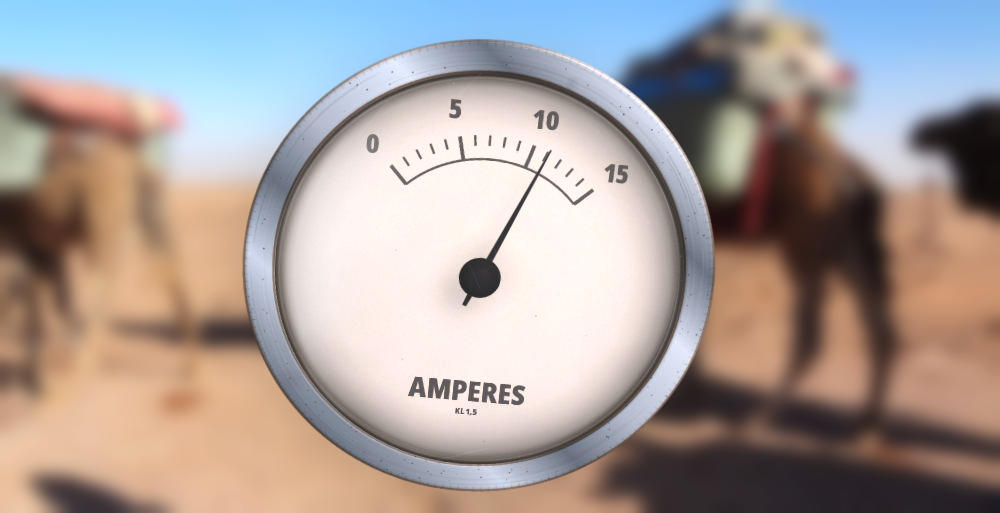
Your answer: 11,A
